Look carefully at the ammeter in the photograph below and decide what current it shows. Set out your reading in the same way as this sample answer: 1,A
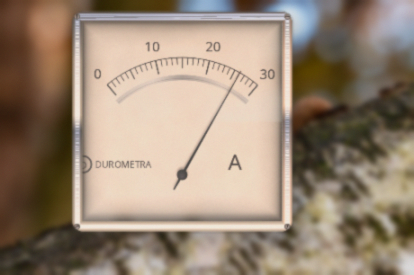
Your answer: 26,A
